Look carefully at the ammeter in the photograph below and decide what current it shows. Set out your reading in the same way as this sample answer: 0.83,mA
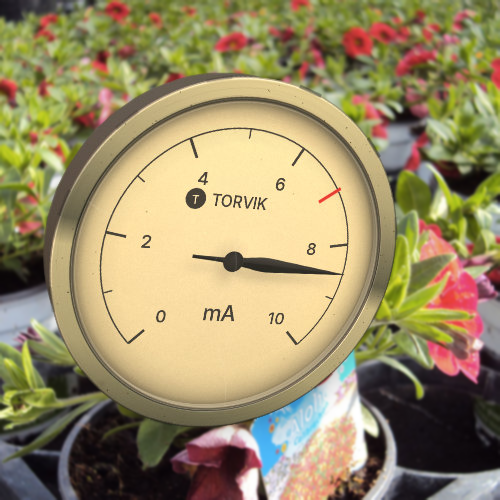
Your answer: 8.5,mA
